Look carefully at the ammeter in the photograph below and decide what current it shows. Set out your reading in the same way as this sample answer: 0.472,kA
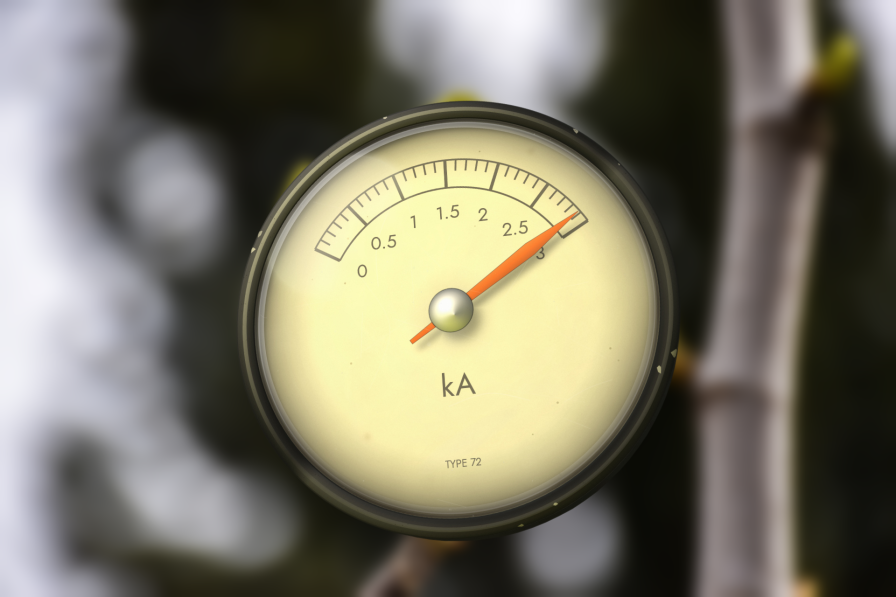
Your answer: 2.9,kA
